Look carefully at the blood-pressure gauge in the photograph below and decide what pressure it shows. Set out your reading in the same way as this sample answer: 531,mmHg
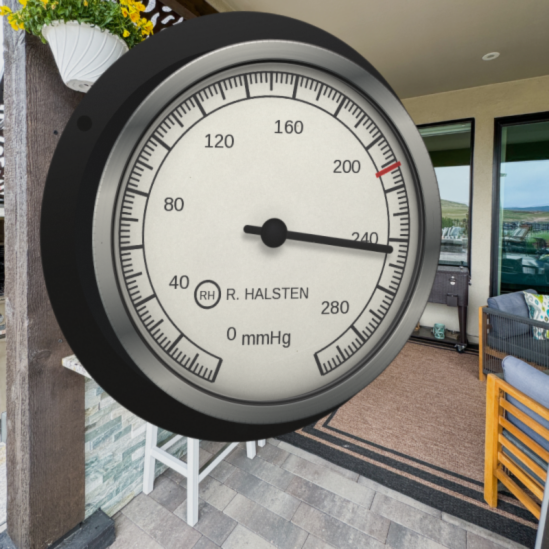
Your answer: 244,mmHg
